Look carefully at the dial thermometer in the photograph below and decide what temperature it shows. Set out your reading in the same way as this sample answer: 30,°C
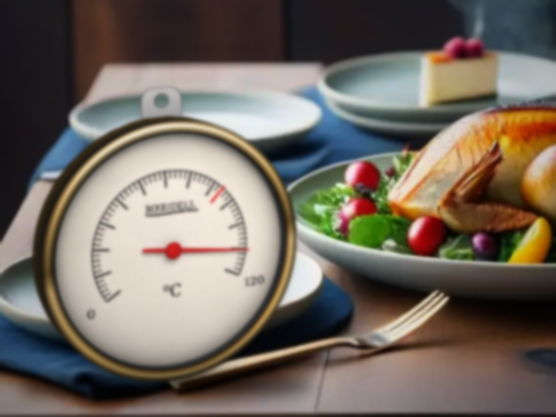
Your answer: 110,°C
